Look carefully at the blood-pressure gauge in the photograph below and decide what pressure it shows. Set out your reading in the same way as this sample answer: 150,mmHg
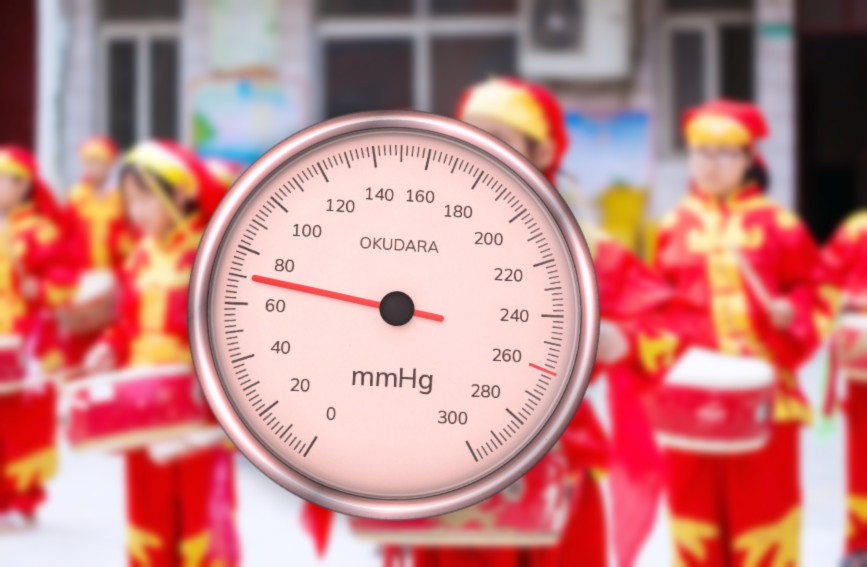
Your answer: 70,mmHg
